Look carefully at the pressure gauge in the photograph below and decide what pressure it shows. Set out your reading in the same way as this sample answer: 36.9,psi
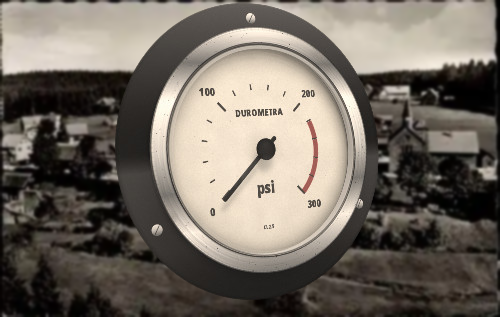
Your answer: 0,psi
